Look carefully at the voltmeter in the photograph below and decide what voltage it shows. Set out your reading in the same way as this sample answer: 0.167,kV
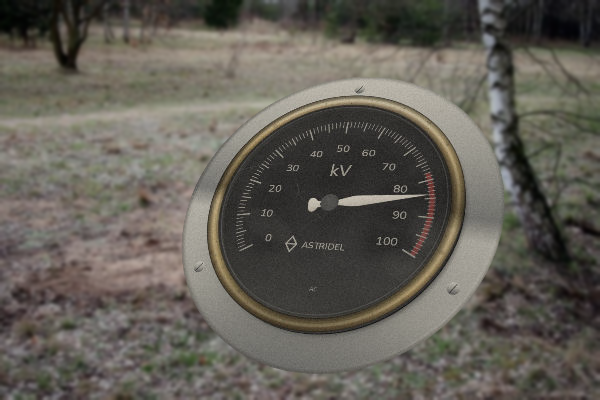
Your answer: 85,kV
